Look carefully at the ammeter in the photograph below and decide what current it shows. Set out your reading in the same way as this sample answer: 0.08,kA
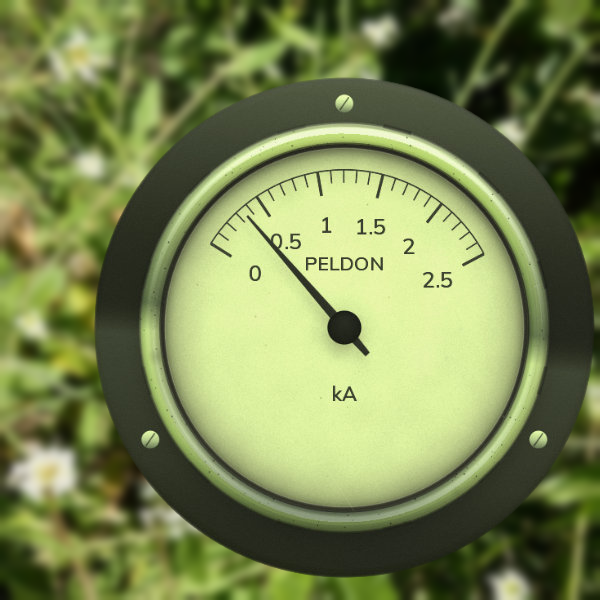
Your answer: 0.35,kA
